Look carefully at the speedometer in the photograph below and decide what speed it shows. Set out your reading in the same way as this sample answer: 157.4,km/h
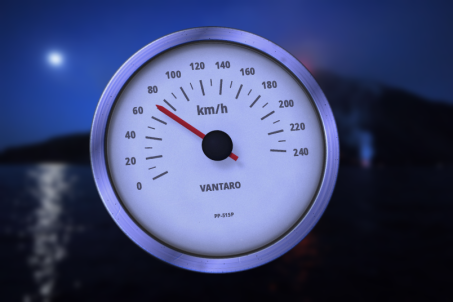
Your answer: 70,km/h
